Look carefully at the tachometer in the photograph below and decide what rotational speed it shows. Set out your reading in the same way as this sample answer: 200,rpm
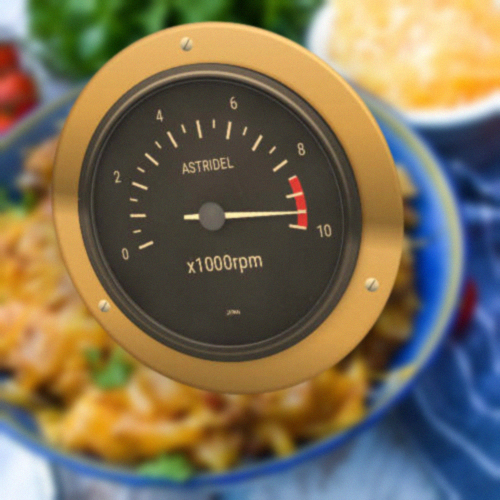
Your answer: 9500,rpm
